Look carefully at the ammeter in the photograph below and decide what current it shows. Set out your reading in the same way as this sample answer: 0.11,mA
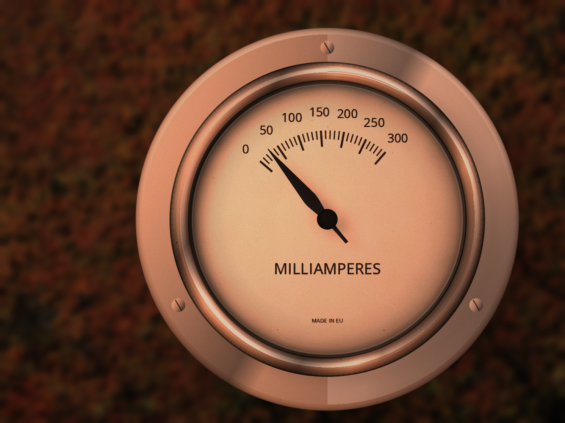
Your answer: 30,mA
